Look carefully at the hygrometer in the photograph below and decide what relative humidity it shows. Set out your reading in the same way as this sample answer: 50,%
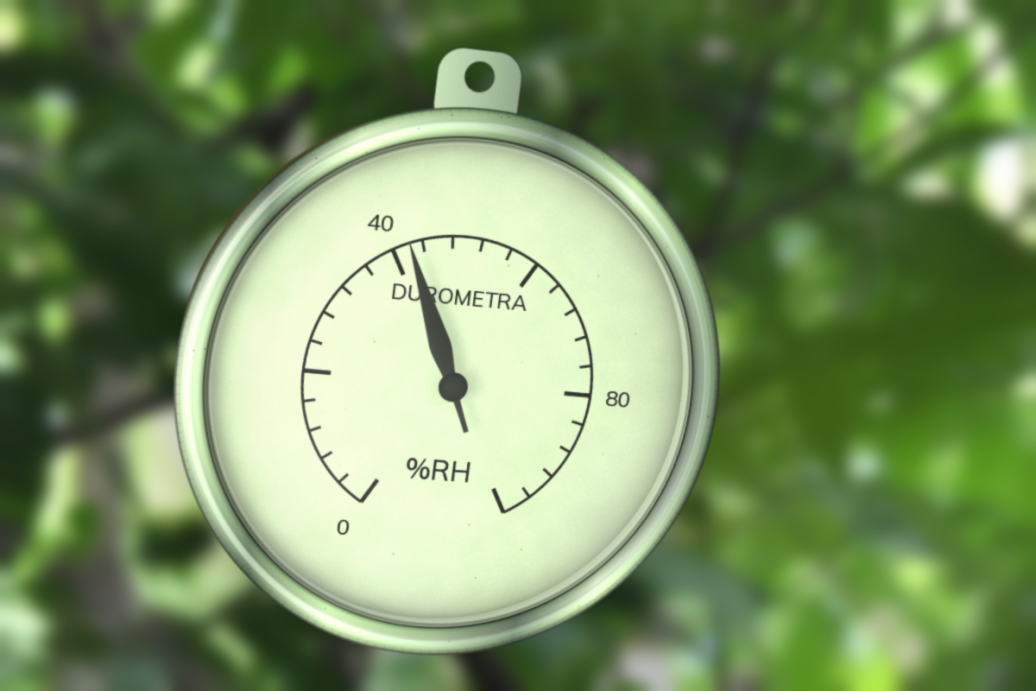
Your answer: 42,%
